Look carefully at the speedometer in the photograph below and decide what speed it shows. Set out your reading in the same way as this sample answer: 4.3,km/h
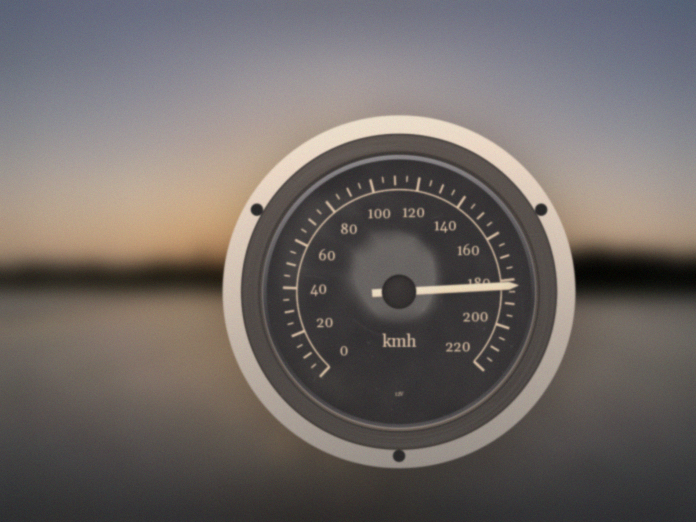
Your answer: 182.5,km/h
